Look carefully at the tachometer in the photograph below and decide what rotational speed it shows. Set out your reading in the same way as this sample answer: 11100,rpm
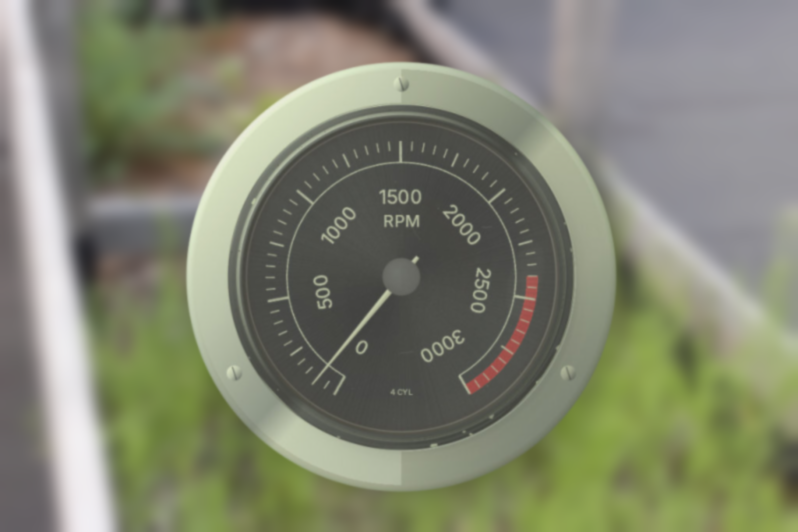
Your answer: 100,rpm
